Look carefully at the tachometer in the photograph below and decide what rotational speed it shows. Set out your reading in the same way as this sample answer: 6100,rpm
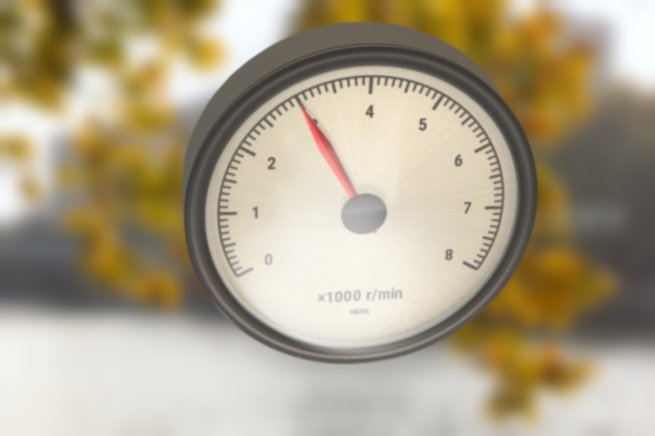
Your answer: 3000,rpm
